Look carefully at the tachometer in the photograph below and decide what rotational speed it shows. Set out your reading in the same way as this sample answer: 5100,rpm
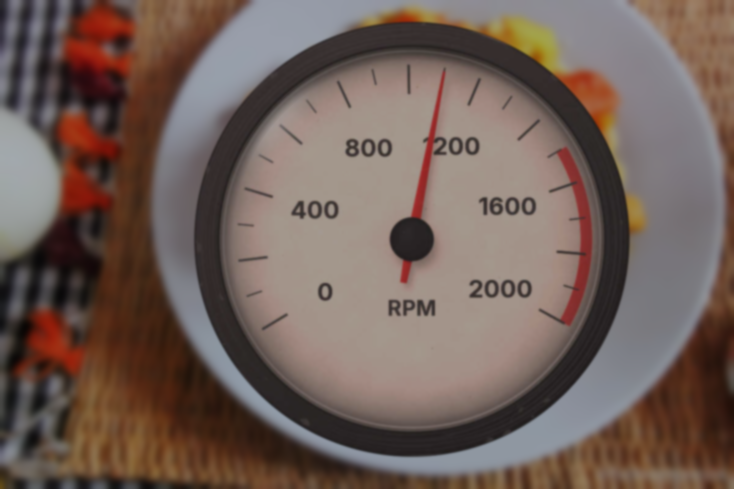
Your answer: 1100,rpm
